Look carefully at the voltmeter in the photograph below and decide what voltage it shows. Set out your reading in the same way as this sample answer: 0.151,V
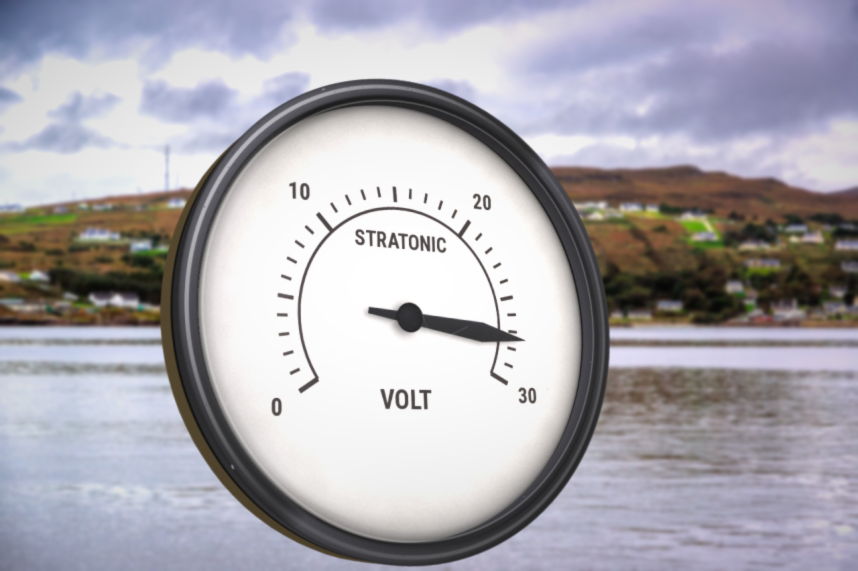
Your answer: 27.5,V
